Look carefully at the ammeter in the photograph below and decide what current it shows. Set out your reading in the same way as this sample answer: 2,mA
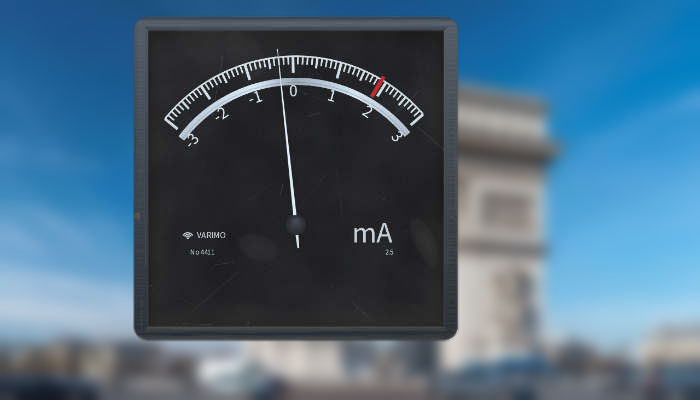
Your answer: -0.3,mA
